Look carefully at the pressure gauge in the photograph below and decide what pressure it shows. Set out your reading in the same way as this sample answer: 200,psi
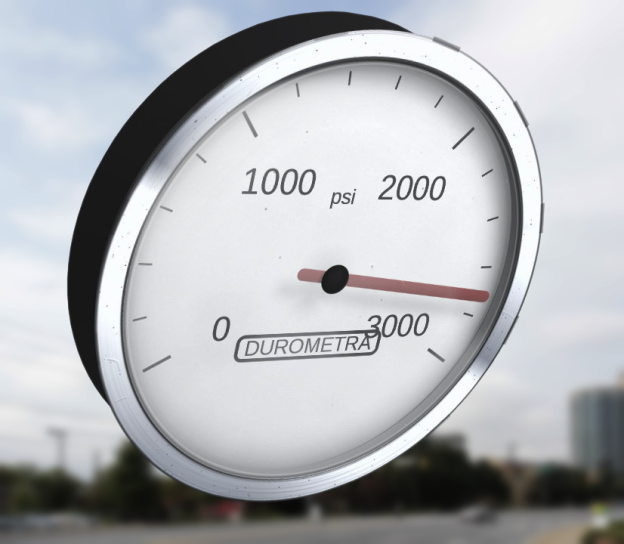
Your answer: 2700,psi
